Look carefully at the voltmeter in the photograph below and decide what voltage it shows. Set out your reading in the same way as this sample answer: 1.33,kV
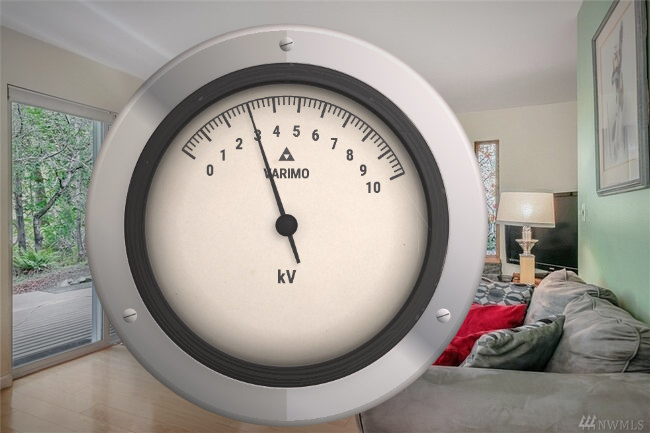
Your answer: 3,kV
